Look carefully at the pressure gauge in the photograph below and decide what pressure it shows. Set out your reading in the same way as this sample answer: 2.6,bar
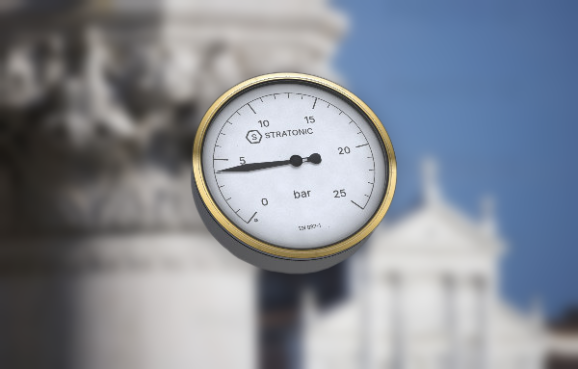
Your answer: 4,bar
